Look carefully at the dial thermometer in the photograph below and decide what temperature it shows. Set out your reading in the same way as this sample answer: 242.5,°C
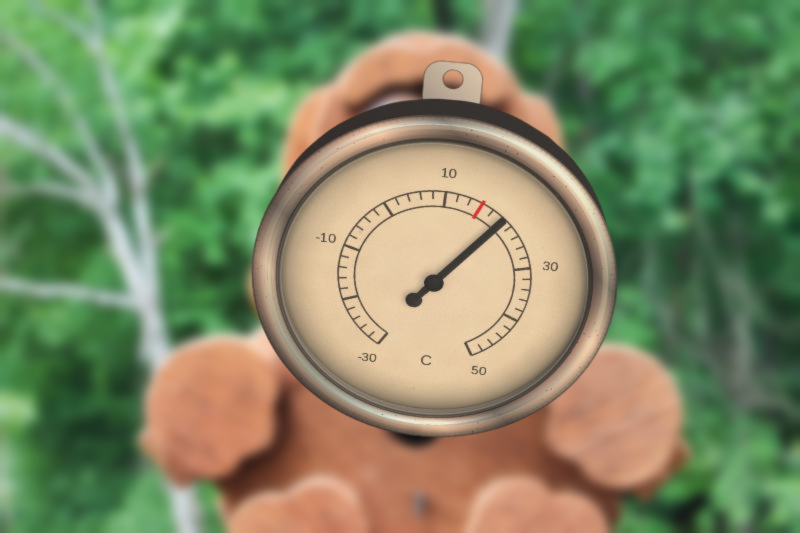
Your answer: 20,°C
